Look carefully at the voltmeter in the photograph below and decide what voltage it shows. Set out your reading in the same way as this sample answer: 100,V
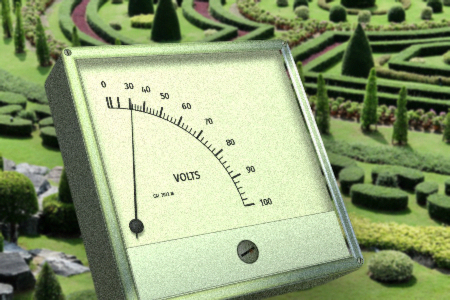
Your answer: 30,V
